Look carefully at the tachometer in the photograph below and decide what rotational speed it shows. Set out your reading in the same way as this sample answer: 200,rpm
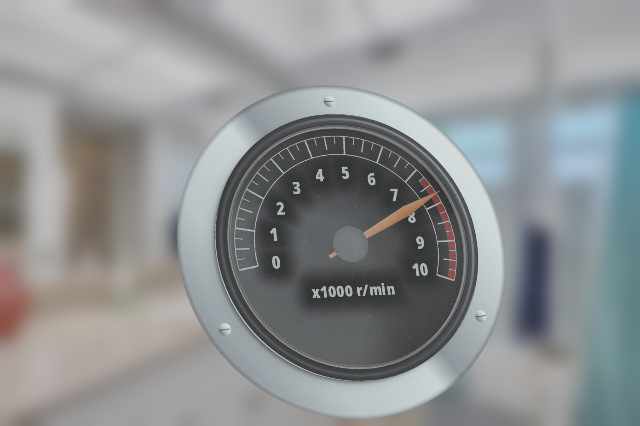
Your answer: 7750,rpm
